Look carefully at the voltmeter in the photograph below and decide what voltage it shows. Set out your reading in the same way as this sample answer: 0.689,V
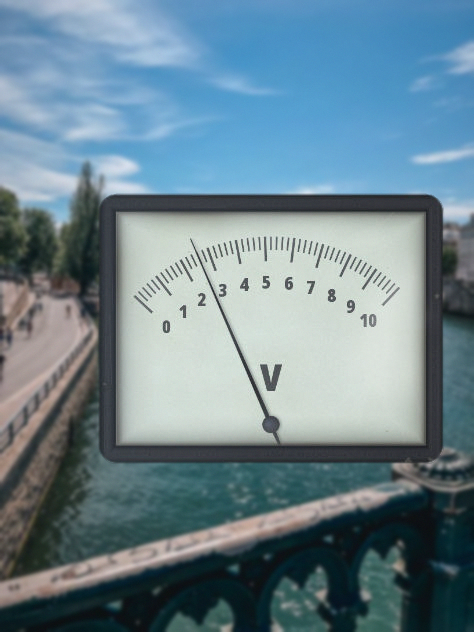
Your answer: 2.6,V
